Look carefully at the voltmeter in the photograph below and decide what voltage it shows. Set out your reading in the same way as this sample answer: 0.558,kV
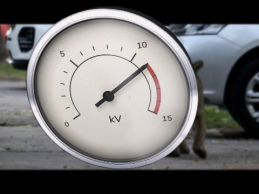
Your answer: 11,kV
